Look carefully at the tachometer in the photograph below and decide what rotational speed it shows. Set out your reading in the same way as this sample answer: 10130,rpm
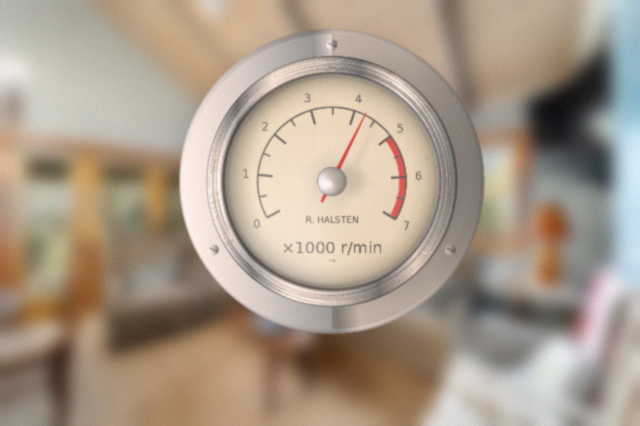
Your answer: 4250,rpm
